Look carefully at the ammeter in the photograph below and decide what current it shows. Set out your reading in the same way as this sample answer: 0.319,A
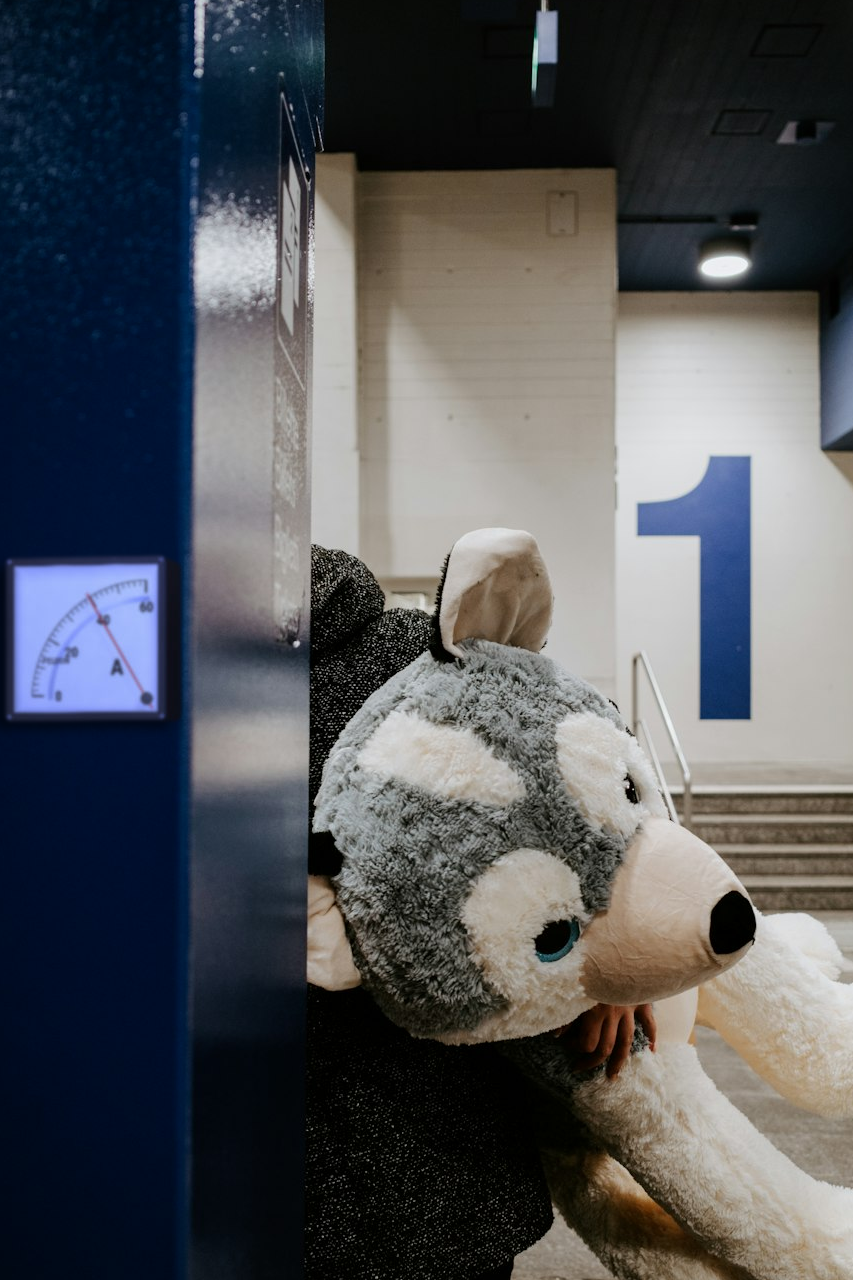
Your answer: 40,A
